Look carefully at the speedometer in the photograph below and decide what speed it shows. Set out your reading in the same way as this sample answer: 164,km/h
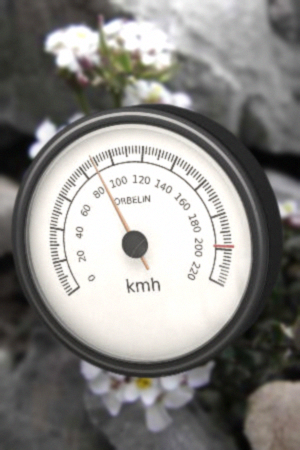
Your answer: 90,km/h
